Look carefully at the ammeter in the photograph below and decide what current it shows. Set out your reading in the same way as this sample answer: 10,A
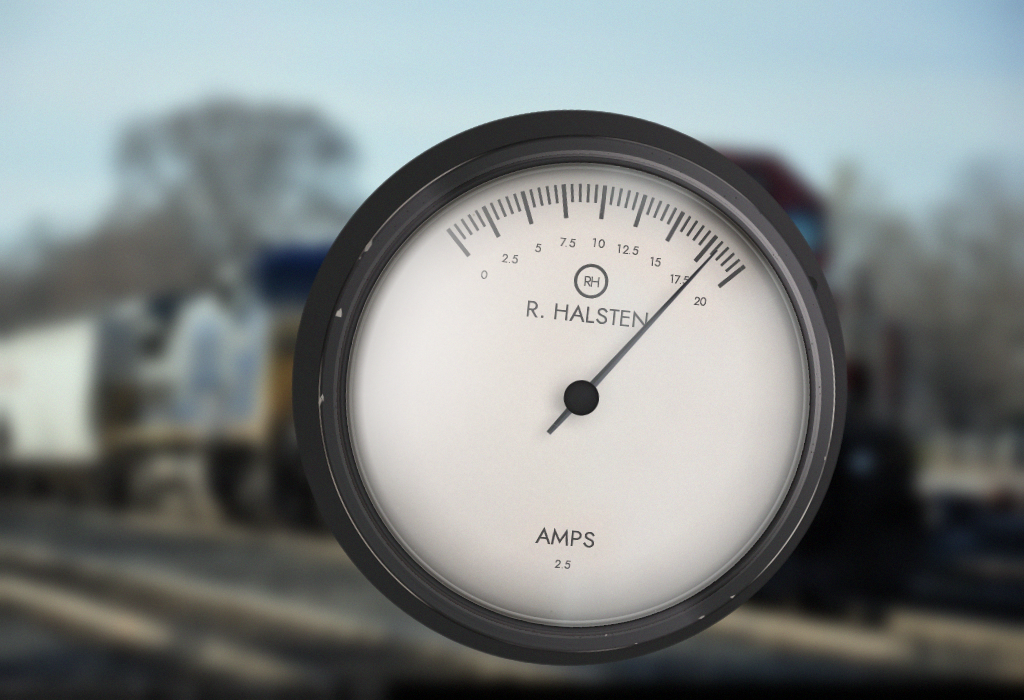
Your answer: 18,A
